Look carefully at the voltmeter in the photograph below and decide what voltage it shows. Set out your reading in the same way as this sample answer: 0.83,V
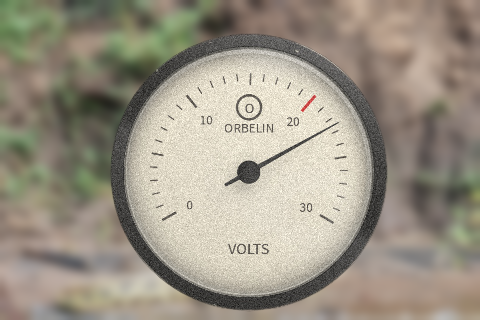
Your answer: 22.5,V
